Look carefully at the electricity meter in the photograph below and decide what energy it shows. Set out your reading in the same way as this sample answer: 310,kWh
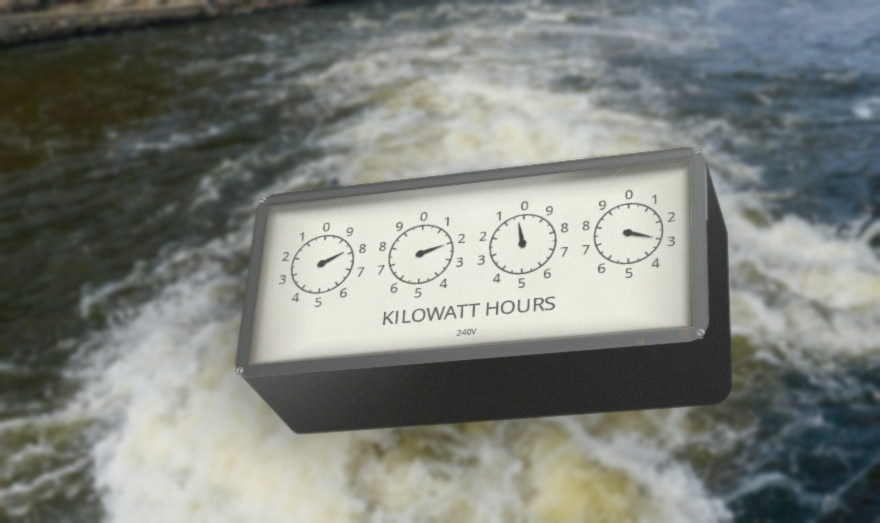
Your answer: 8203,kWh
